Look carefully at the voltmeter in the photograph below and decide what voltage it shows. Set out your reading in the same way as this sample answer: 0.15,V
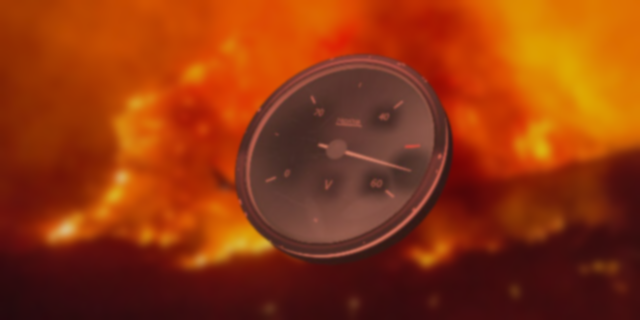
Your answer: 55,V
